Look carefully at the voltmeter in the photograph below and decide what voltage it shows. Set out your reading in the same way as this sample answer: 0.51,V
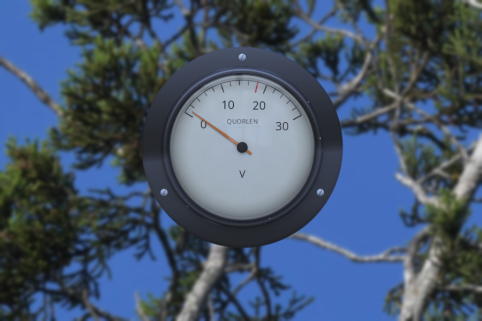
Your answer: 1,V
